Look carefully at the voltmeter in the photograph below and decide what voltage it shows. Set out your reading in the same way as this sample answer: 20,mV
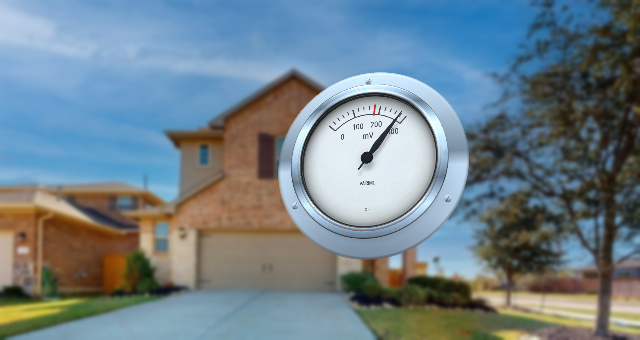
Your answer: 280,mV
